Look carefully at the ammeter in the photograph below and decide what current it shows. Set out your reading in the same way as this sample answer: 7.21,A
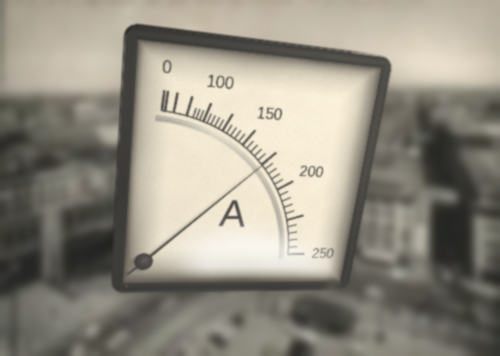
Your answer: 175,A
